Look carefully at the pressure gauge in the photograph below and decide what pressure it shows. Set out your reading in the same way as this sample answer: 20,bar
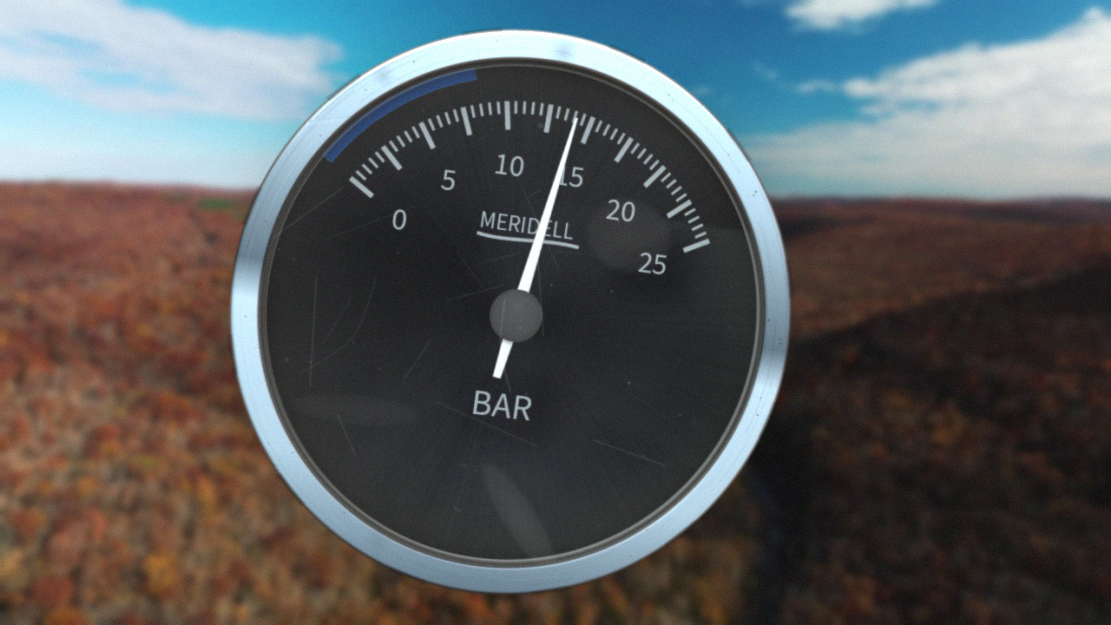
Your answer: 14,bar
